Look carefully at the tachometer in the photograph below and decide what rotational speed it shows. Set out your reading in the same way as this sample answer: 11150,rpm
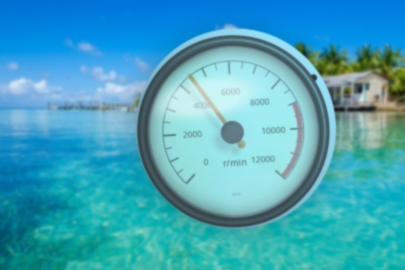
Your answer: 4500,rpm
